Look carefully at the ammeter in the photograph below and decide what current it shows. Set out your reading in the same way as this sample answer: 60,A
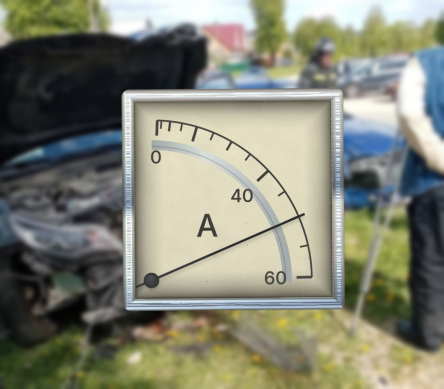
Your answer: 50,A
